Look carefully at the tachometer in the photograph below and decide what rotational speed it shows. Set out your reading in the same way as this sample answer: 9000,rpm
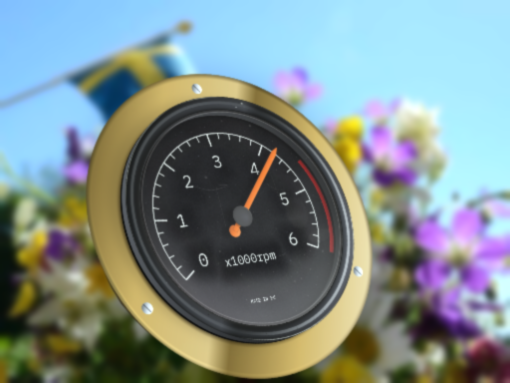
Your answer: 4200,rpm
